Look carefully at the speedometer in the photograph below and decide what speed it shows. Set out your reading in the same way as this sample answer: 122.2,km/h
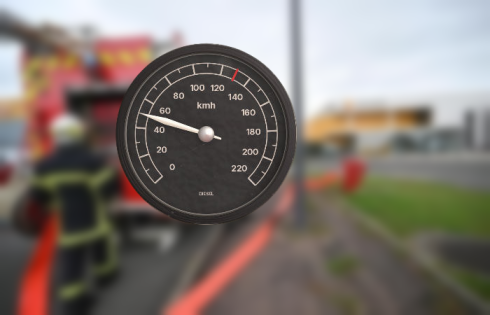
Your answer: 50,km/h
